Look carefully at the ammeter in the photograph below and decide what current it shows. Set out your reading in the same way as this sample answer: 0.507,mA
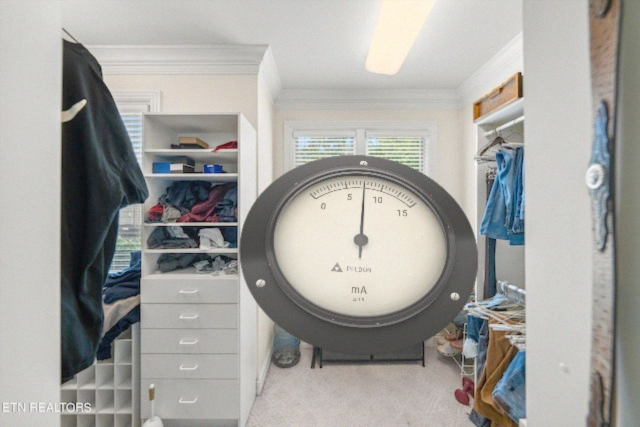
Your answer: 7.5,mA
